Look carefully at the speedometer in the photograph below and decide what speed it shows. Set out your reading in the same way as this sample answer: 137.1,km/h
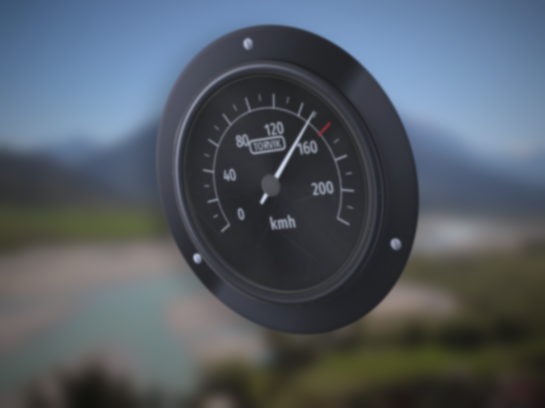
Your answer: 150,km/h
